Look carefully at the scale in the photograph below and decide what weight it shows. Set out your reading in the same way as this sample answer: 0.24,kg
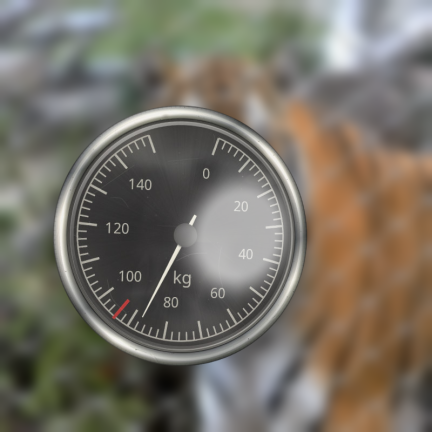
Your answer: 88,kg
